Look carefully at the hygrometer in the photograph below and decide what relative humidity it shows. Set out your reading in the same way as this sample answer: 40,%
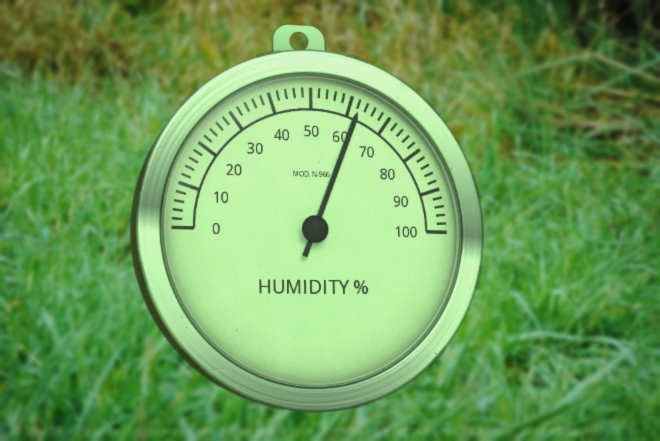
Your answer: 62,%
